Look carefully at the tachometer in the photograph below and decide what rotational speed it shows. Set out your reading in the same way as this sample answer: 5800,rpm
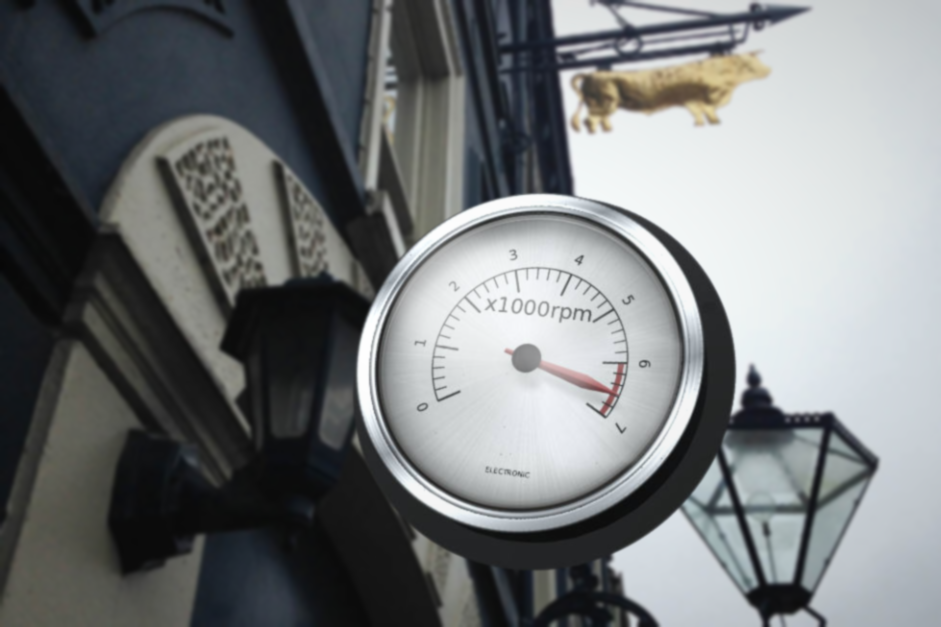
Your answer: 6600,rpm
